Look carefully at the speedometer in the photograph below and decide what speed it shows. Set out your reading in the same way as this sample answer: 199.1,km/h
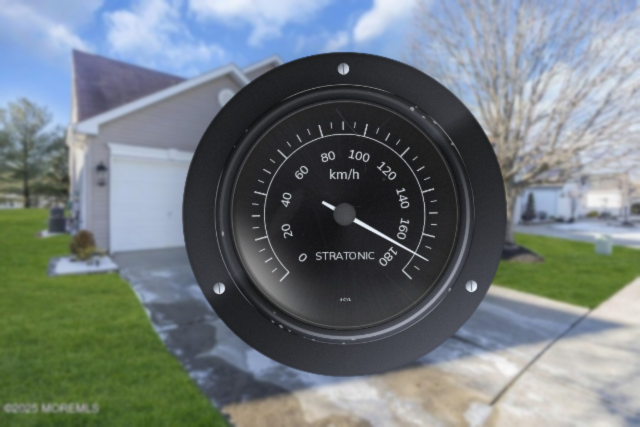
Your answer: 170,km/h
